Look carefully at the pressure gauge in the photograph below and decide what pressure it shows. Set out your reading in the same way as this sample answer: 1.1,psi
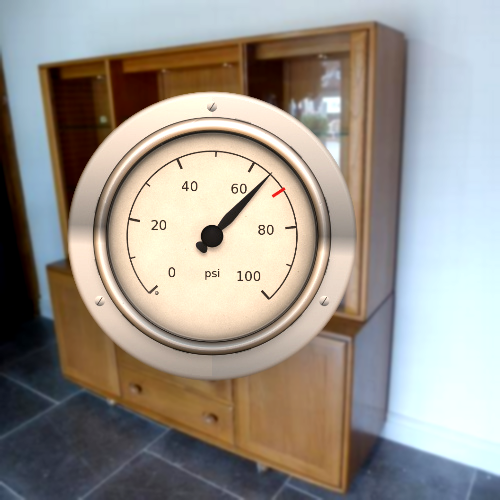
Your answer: 65,psi
